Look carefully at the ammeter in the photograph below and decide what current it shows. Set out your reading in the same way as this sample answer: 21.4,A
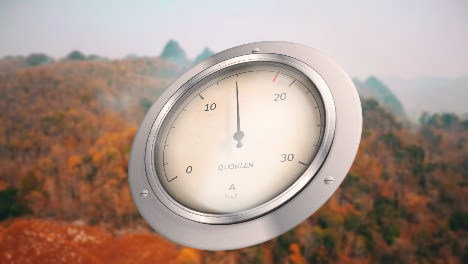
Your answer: 14,A
